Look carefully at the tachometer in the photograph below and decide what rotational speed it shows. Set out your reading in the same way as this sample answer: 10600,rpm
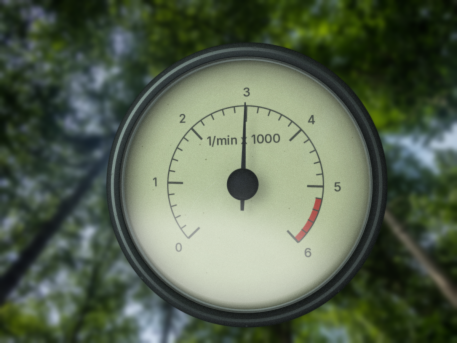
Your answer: 3000,rpm
